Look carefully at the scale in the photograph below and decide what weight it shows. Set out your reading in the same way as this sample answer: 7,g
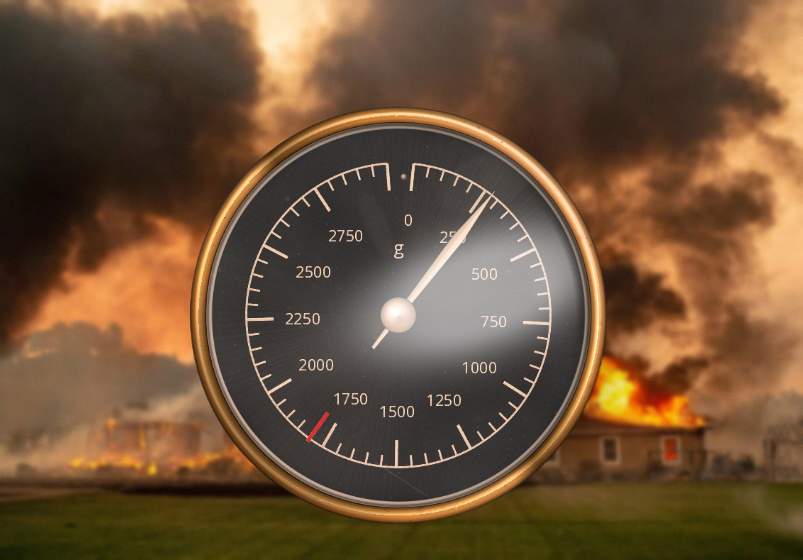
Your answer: 275,g
